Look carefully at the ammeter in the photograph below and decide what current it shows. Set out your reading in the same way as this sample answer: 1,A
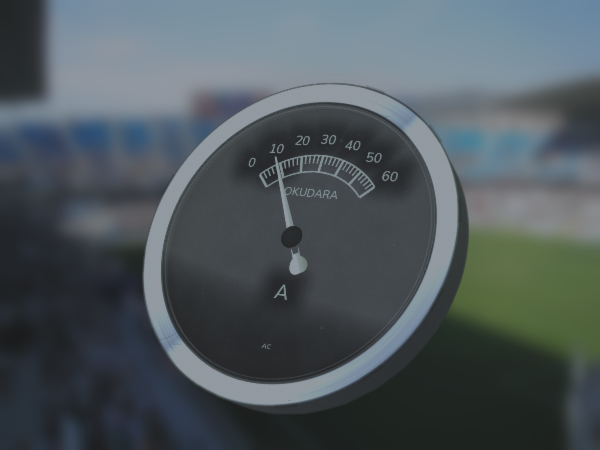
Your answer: 10,A
